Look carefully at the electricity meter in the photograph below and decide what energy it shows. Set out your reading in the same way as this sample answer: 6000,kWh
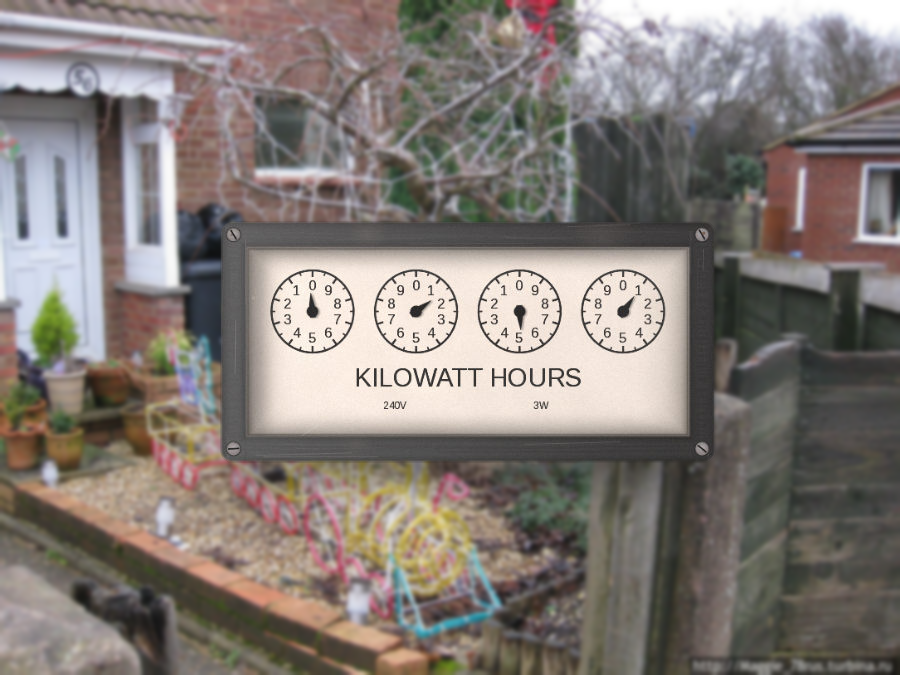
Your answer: 151,kWh
